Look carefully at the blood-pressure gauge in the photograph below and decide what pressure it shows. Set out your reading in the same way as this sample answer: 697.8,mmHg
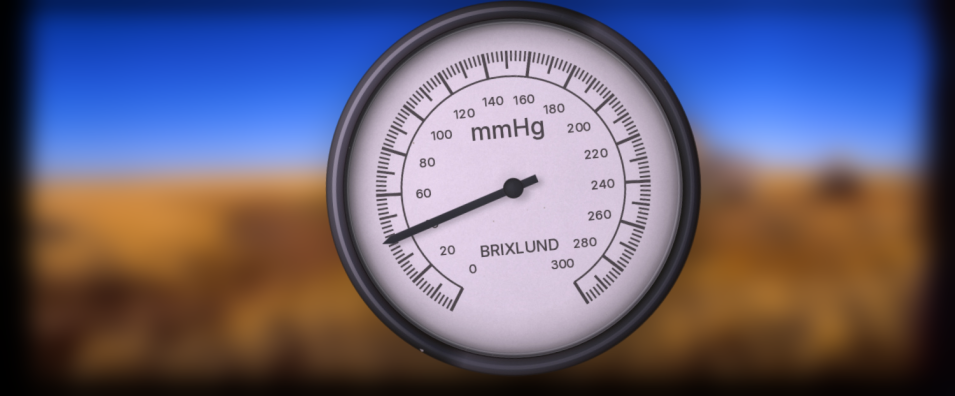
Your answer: 40,mmHg
